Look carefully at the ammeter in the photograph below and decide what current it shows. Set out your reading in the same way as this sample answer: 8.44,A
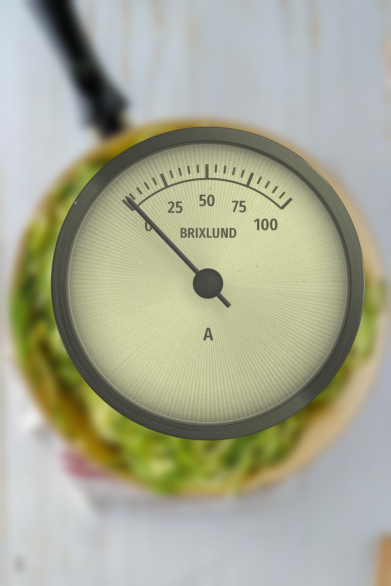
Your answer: 2.5,A
